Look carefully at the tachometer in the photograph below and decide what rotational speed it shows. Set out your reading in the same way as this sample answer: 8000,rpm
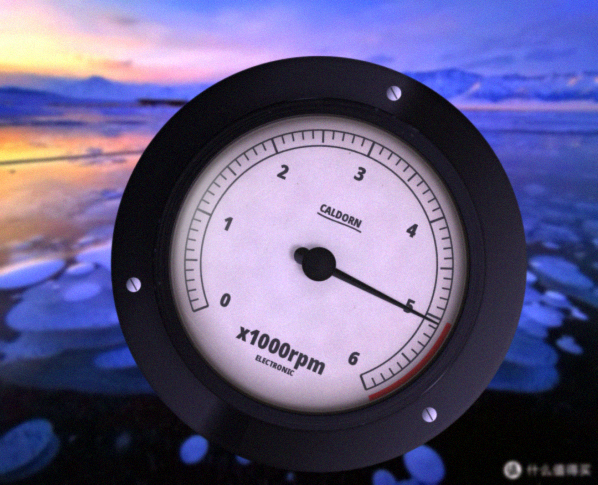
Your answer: 5050,rpm
